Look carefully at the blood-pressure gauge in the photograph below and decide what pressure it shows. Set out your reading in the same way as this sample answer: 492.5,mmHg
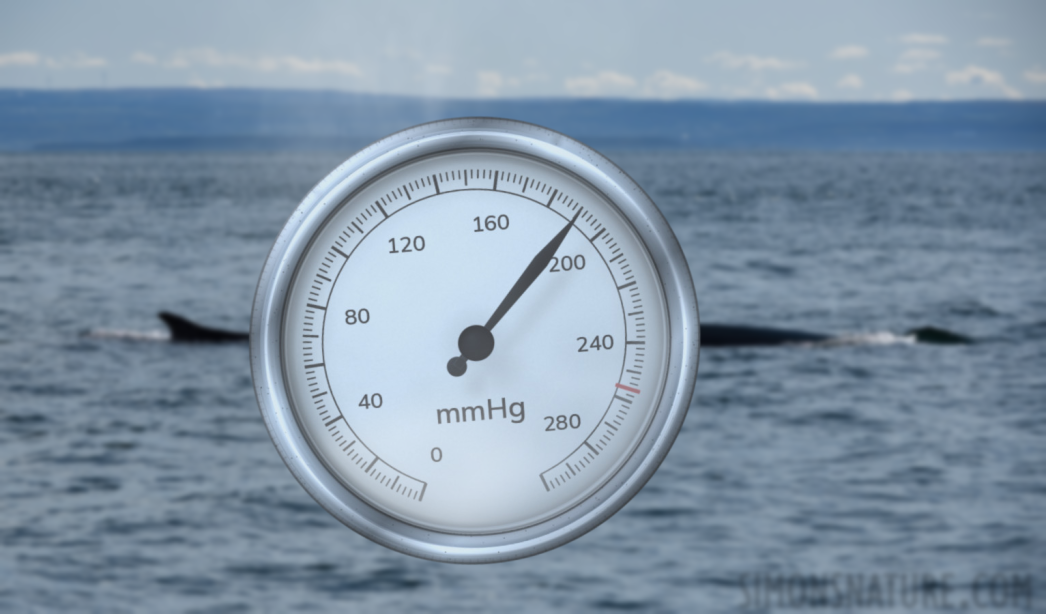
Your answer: 190,mmHg
